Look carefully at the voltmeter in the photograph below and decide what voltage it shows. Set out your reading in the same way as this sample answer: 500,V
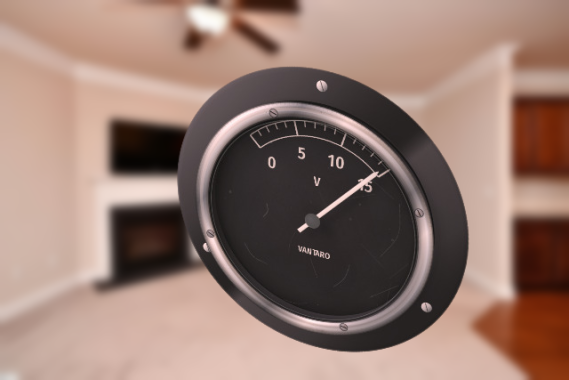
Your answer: 14.5,V
